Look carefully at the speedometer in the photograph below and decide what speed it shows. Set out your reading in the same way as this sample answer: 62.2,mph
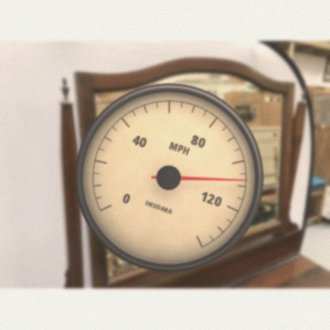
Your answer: 107.5,mph
